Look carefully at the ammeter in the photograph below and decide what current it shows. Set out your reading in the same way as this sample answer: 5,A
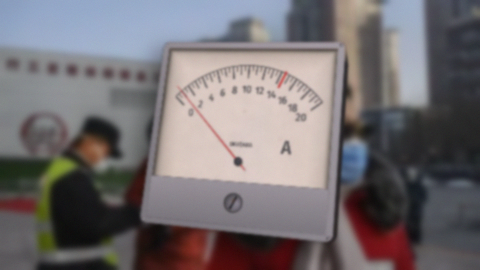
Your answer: 1,A
